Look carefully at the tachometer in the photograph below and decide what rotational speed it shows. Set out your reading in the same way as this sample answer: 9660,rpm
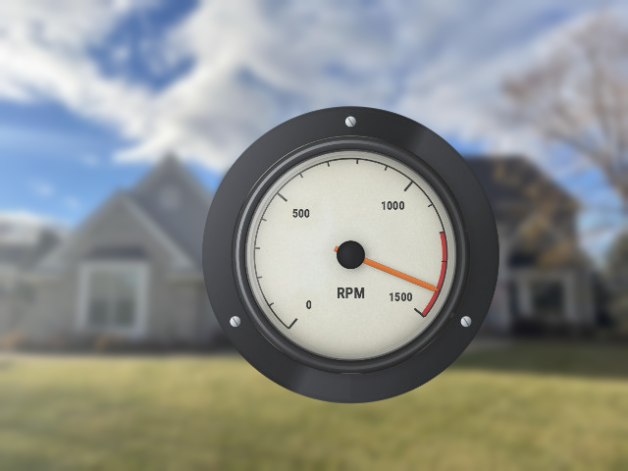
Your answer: 1400,rpm
